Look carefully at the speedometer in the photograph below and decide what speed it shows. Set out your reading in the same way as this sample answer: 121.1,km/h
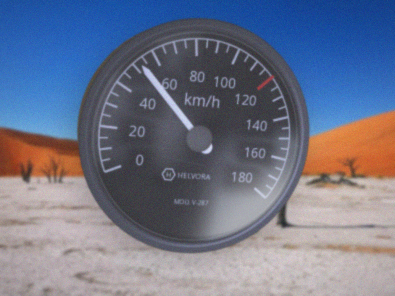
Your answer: 52.5,km/h
